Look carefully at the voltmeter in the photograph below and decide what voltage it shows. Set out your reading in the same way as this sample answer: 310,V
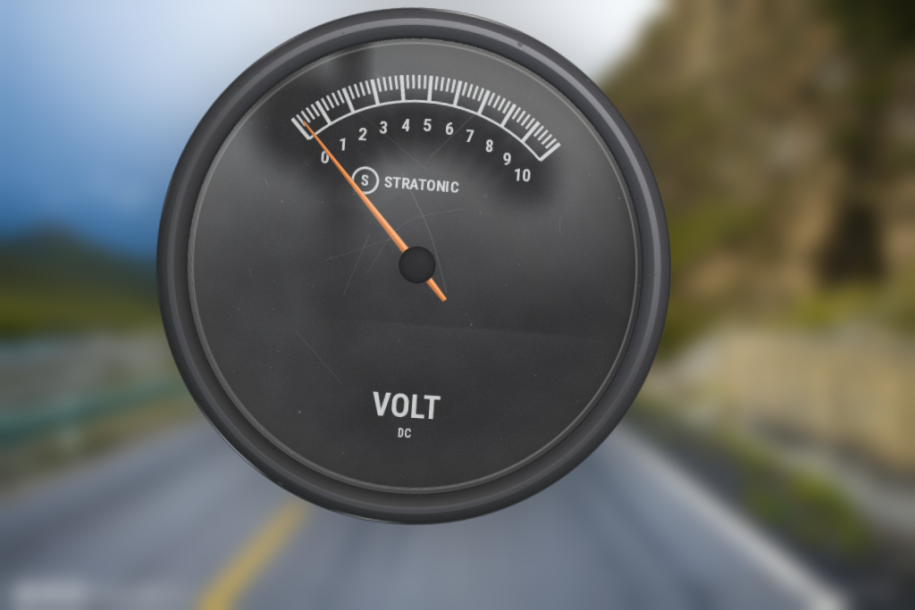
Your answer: 0.2,V
